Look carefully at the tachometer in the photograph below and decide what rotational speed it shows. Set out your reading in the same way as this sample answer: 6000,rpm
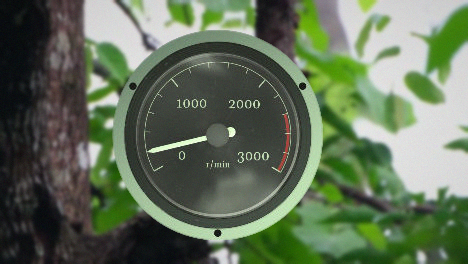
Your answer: 200,rpm
